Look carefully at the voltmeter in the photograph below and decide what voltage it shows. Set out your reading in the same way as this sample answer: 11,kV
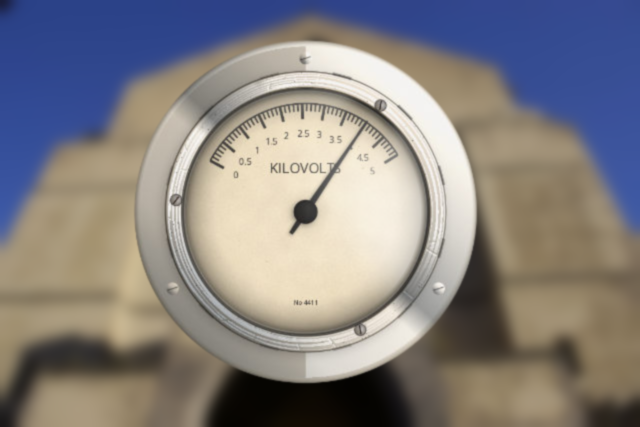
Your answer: 4,kV
